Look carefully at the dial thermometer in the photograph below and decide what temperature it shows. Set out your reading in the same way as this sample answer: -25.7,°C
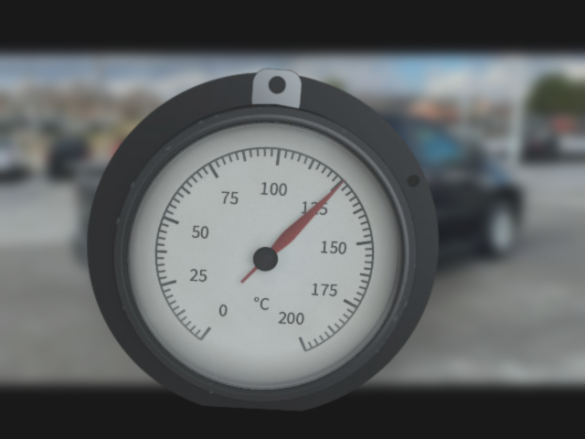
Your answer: 125,°C
